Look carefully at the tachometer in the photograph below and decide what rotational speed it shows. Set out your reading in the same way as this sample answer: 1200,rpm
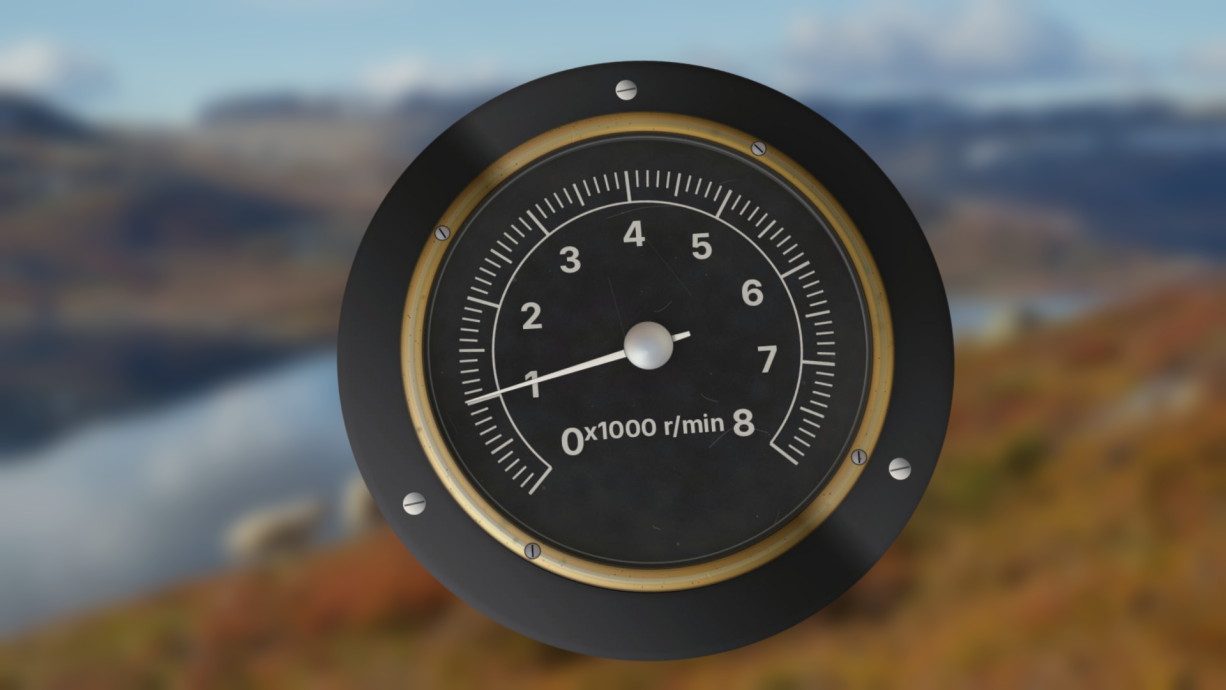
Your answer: 1000,rpm
